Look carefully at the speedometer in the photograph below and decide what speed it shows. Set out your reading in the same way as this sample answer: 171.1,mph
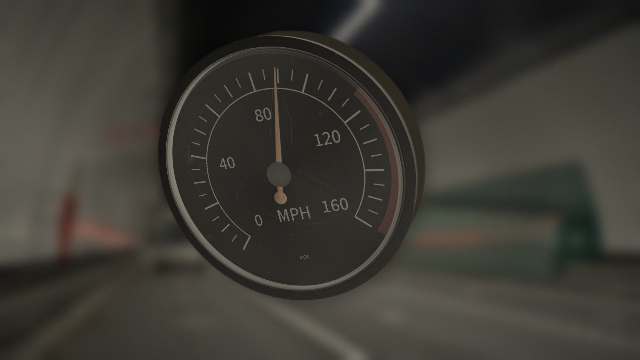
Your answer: 90,mph
